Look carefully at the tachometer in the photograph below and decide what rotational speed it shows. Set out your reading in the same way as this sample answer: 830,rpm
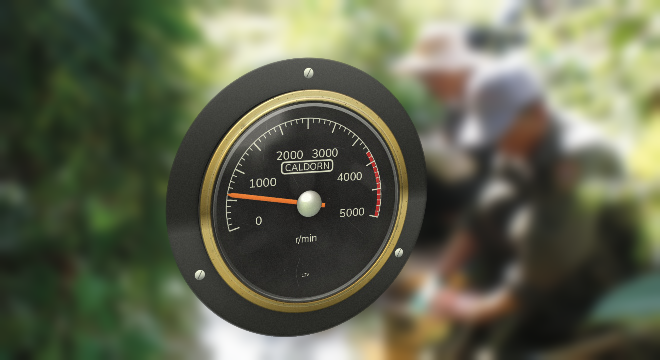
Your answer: 600,rpm
